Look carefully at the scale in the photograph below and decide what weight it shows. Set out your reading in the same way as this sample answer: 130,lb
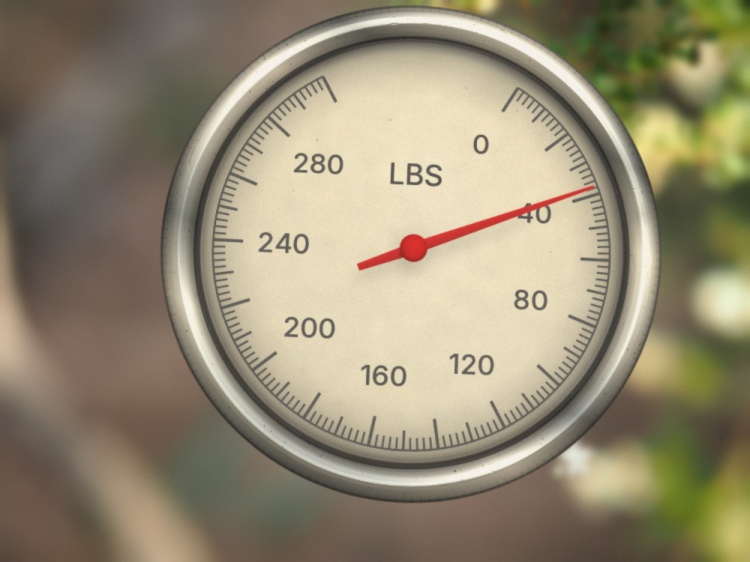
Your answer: 38,lb
